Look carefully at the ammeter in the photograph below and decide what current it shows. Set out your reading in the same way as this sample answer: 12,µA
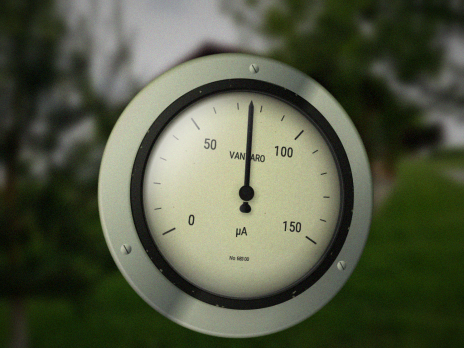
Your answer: 75,µA
